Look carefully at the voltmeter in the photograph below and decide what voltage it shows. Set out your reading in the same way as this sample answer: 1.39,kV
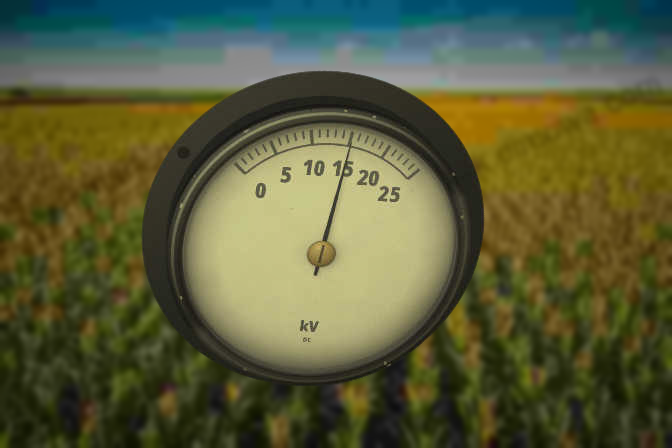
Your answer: 15,kV
